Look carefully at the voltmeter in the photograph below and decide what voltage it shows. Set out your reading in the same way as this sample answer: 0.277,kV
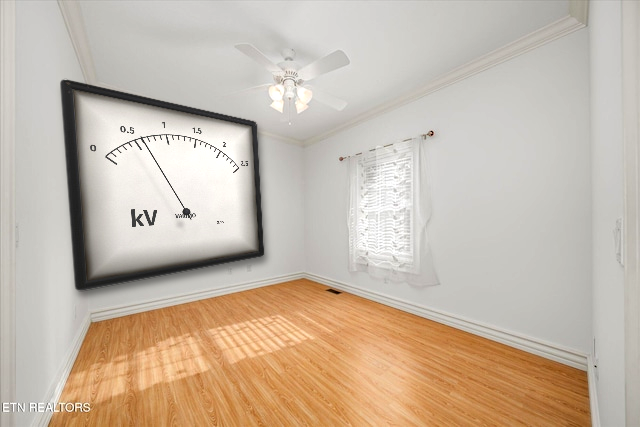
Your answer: 0.6,kV
